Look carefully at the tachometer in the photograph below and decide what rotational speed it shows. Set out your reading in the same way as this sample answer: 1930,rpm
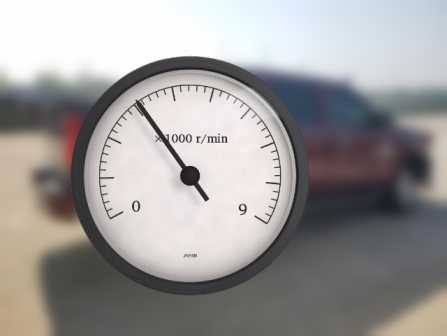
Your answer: 3100,rpm
